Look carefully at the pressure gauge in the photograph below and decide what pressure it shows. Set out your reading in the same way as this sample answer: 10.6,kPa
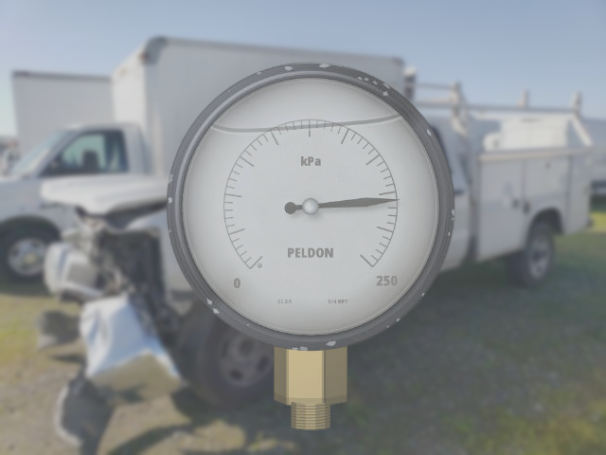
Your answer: 205,kPa
